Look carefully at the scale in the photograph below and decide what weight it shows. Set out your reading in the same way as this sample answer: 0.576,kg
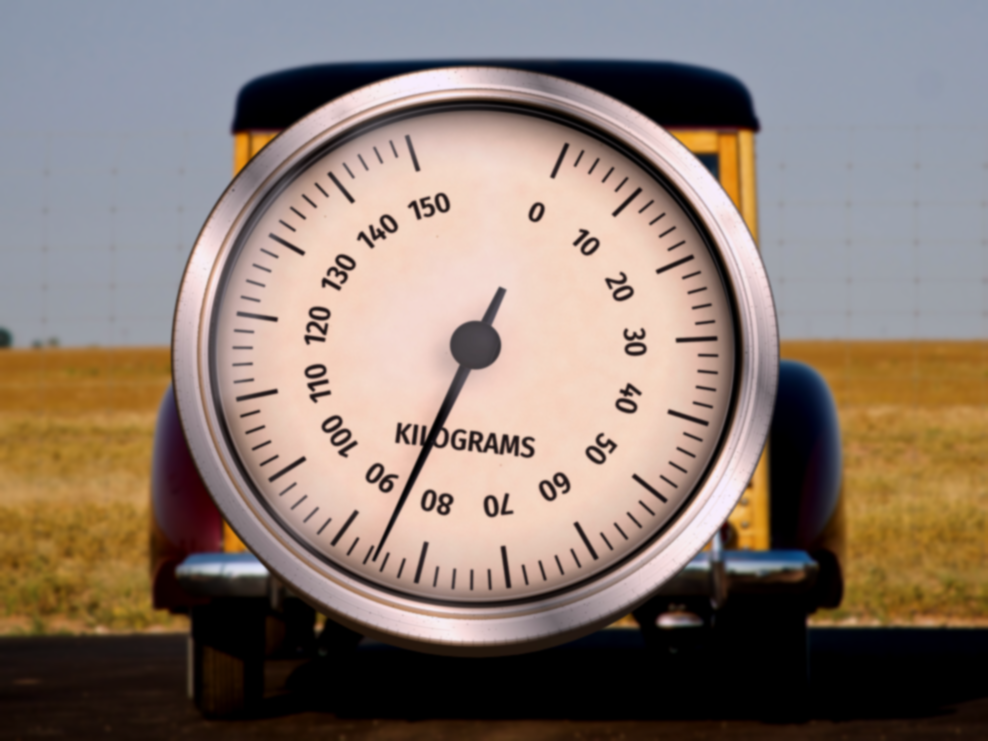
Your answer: 85,kg
